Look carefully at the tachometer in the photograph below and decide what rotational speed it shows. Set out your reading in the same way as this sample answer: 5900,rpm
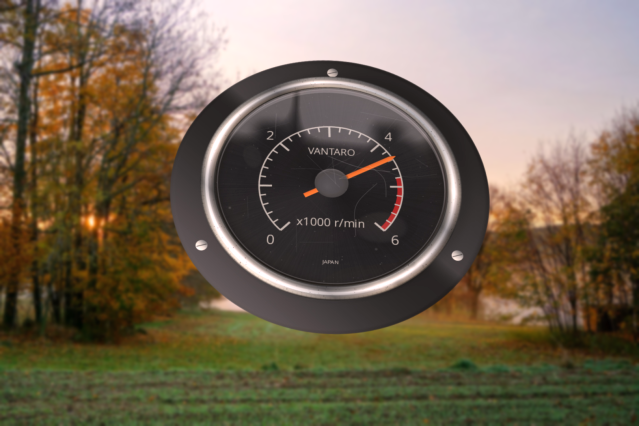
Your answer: 4400,rpm
